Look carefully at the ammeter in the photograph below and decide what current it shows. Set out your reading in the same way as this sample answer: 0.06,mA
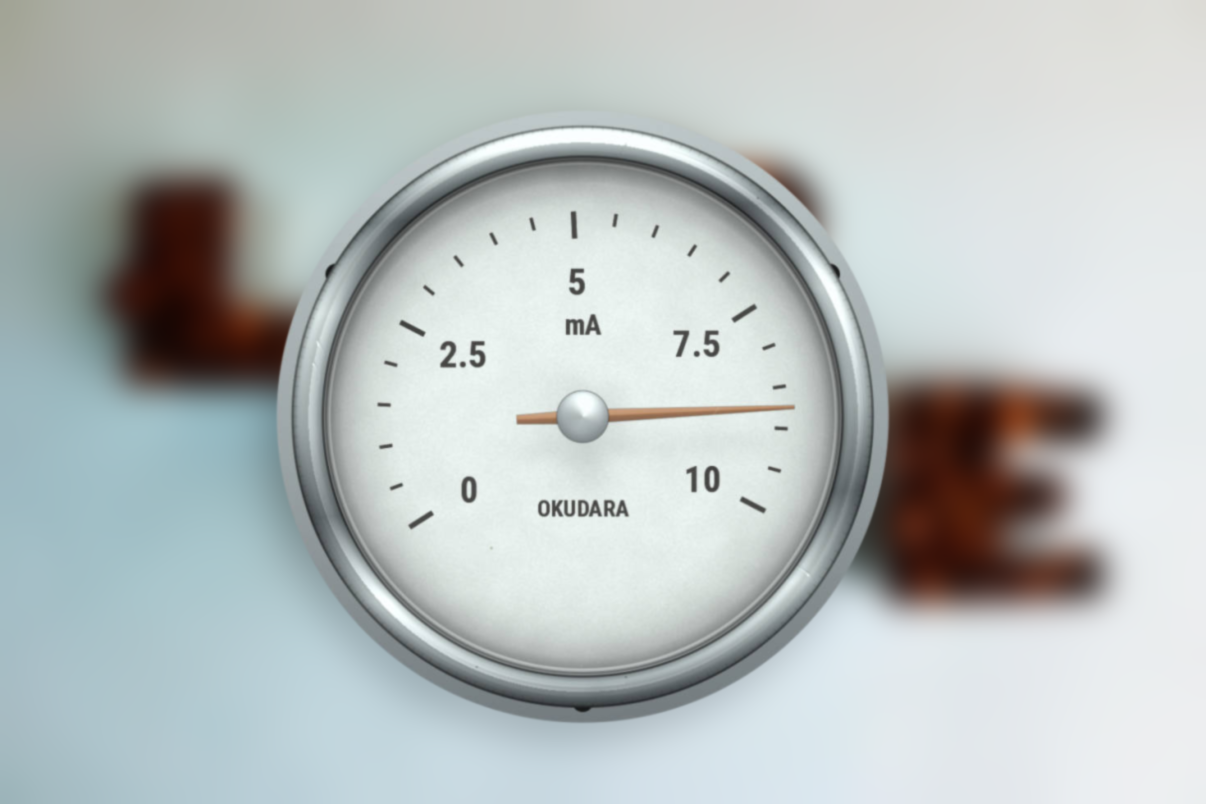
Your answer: 8.75,mA
